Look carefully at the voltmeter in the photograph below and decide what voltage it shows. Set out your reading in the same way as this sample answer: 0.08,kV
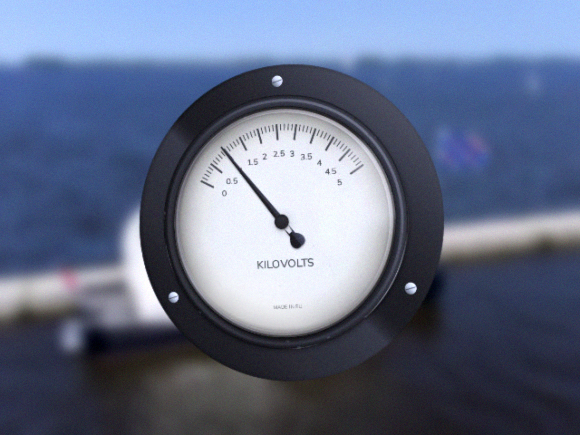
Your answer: 1,kV
